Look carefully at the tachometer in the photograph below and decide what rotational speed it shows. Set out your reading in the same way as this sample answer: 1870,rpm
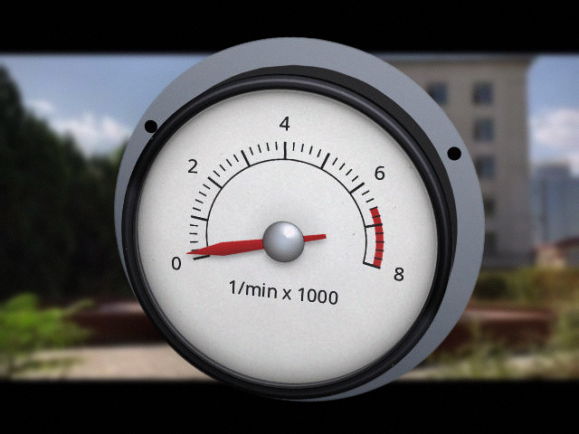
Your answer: 200,rpm
